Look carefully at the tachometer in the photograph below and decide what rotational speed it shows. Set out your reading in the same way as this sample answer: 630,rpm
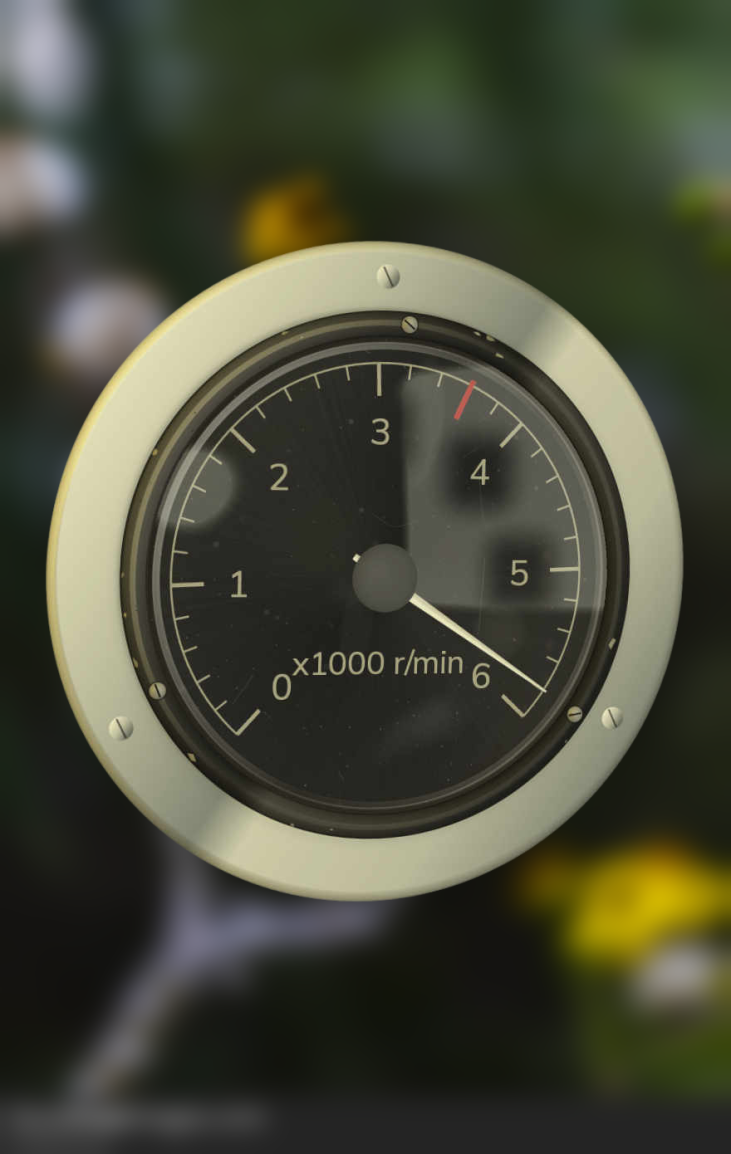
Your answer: 5800,rpm
